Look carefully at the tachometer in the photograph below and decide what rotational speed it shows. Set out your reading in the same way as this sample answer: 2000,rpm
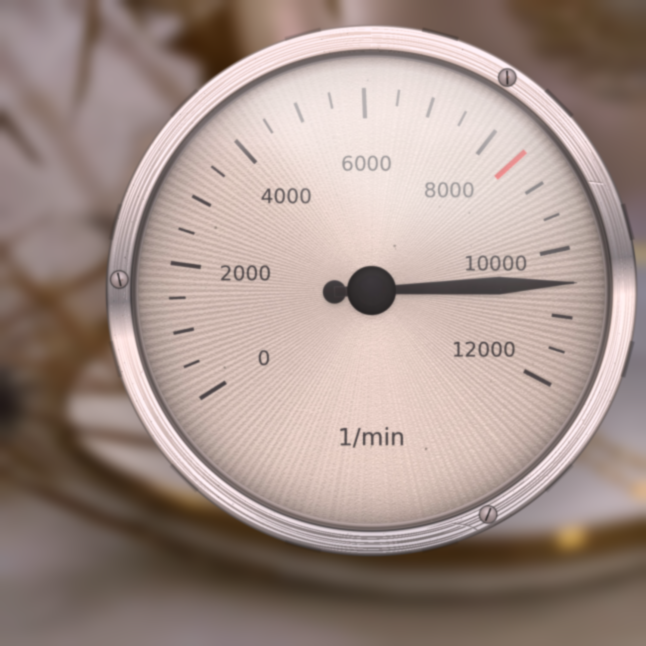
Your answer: 10500,rpm
